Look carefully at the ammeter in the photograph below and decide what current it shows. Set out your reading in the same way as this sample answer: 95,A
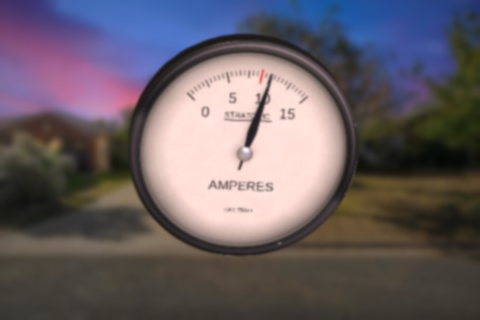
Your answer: 10,A
